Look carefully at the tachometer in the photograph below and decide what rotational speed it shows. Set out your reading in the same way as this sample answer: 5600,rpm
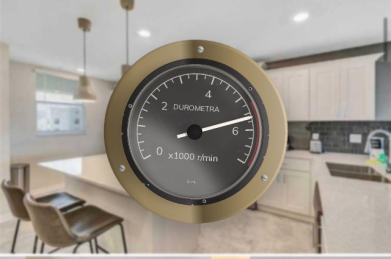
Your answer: 5625,rpm
